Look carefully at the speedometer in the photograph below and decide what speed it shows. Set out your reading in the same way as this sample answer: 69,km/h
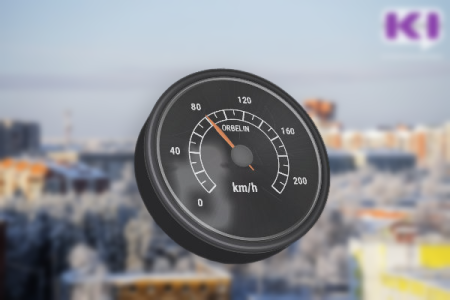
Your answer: 80,km/h
